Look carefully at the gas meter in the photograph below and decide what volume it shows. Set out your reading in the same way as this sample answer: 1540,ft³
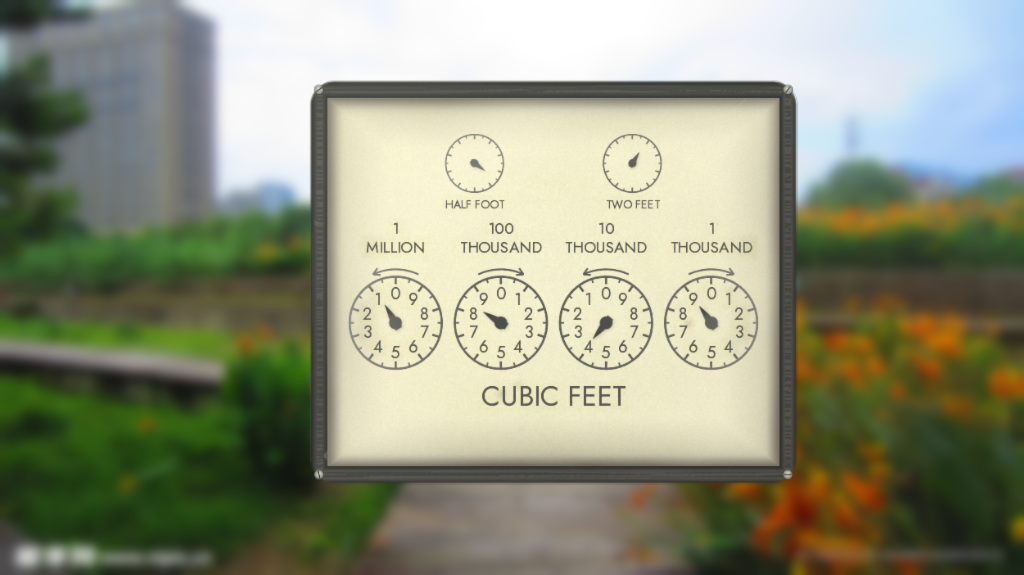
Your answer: 83900,ft³
